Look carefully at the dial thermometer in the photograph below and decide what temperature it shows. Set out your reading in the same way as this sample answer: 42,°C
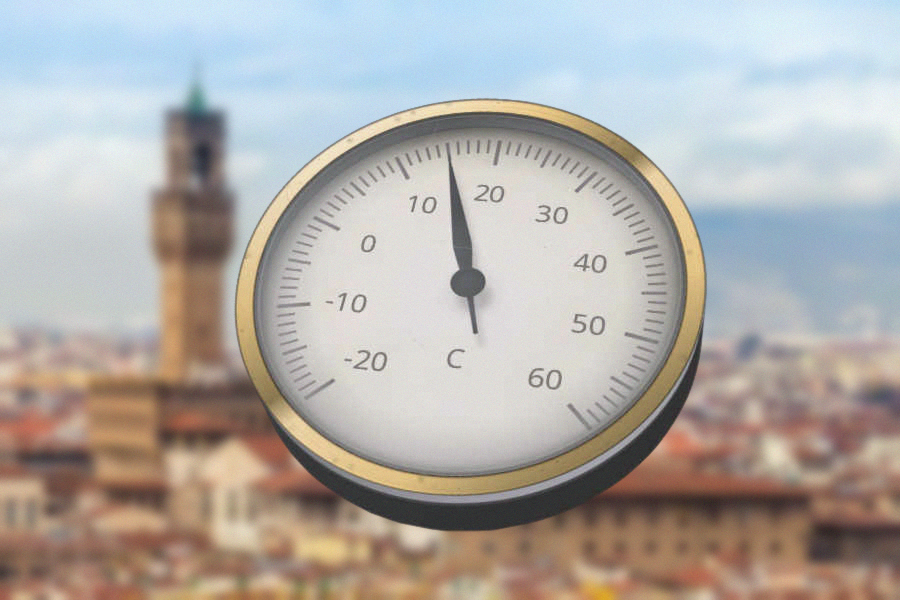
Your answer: 15,°C
